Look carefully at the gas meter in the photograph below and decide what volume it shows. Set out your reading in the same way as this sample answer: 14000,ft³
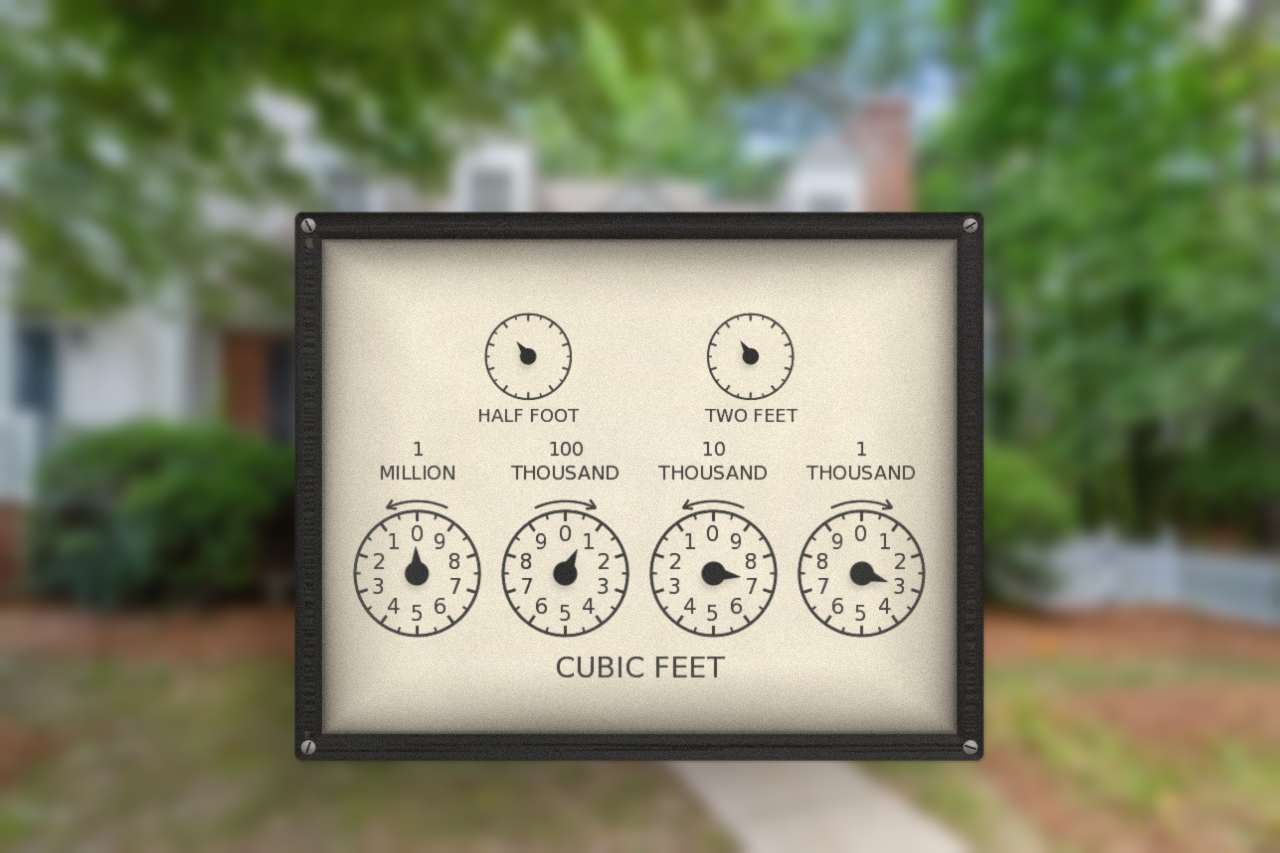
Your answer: 7300,ft³
